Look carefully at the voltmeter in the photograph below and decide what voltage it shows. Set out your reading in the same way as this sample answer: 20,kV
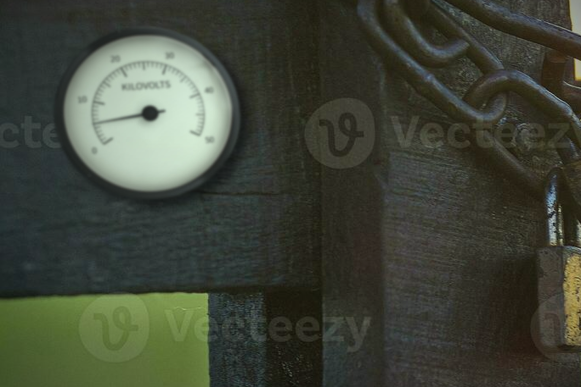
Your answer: 5,kV
